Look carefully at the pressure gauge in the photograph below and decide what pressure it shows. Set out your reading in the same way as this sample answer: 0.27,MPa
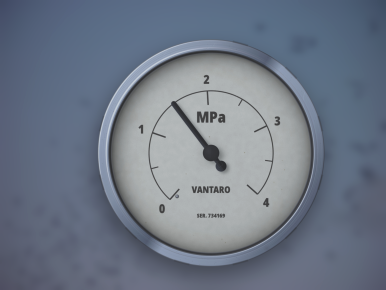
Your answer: 1.5,MPa
